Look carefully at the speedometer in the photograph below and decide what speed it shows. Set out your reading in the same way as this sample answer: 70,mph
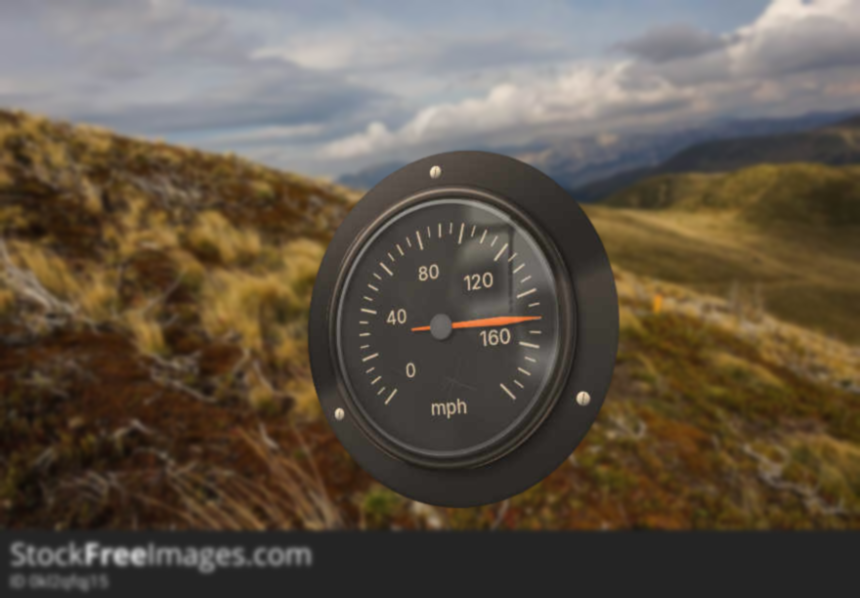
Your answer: 150,mph
